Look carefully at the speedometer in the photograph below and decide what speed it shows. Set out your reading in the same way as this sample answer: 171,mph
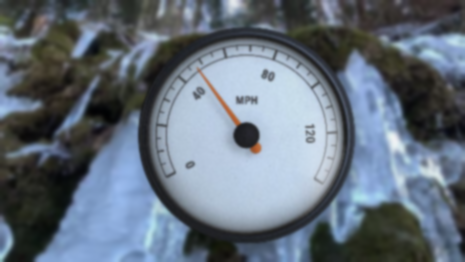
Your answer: 47.5,mph
